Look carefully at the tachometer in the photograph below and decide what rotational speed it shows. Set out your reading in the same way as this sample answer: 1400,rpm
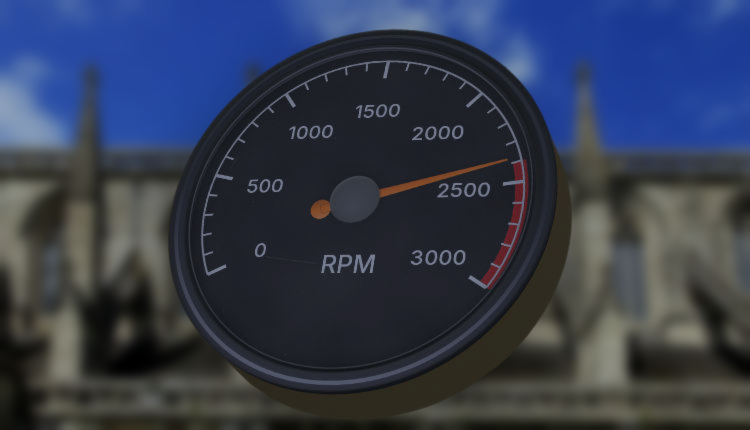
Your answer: 2400,rpm
